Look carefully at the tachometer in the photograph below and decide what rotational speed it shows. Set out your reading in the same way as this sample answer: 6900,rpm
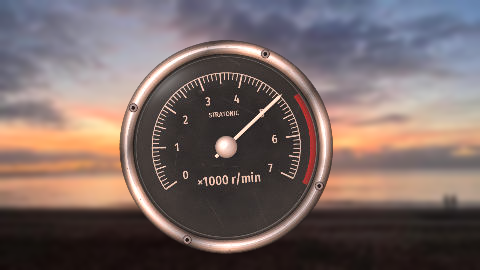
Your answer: 5000,rpm
